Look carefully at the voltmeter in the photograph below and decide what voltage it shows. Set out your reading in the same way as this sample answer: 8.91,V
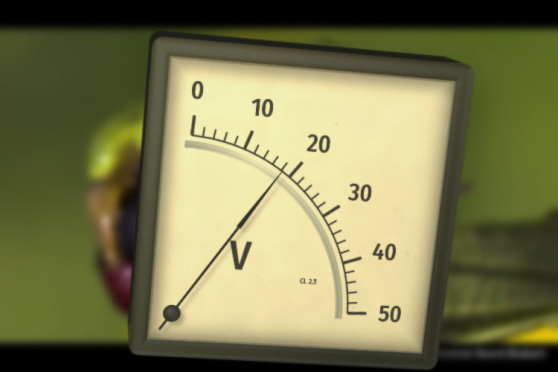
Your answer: 18,V
